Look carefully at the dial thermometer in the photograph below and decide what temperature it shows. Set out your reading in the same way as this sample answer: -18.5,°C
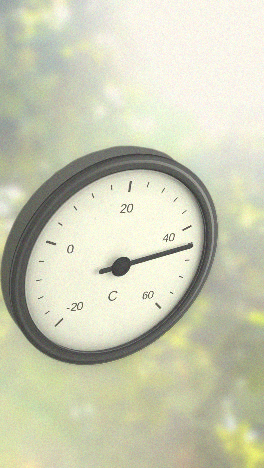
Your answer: 44,°C
